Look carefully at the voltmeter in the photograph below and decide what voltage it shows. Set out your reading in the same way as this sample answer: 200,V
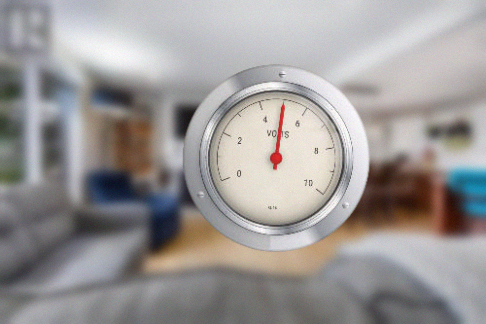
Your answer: 5,V
